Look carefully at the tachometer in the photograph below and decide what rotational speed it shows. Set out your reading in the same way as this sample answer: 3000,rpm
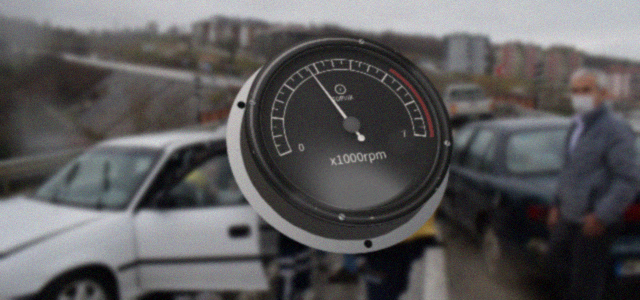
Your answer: 2750,rpm
